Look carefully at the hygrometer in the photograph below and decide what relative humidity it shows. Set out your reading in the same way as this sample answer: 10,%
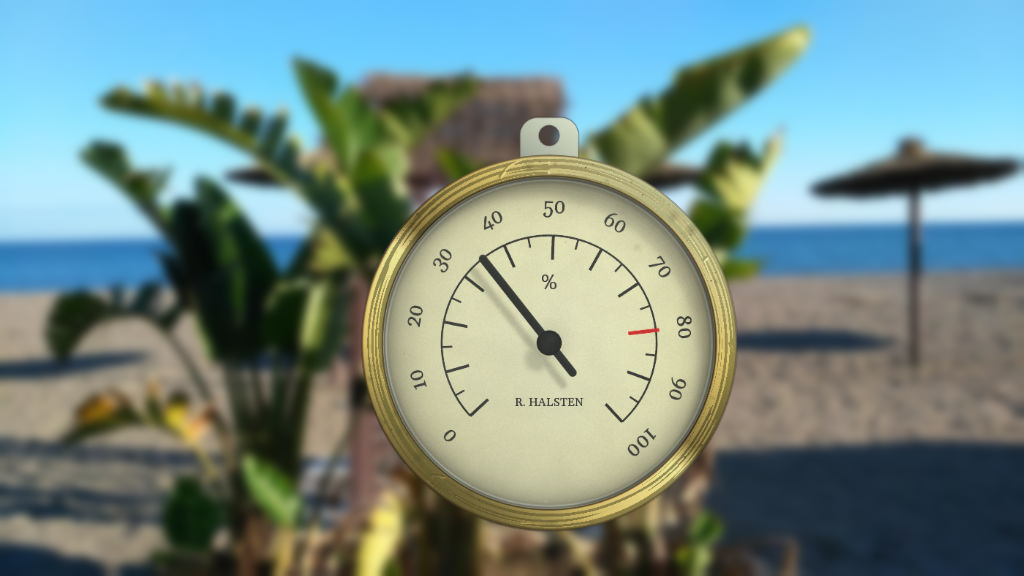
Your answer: 35,%
